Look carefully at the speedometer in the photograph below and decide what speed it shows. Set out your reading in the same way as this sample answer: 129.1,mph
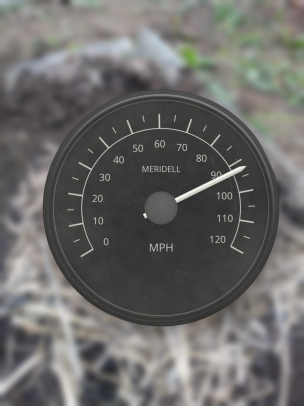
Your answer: 92.5,mph
